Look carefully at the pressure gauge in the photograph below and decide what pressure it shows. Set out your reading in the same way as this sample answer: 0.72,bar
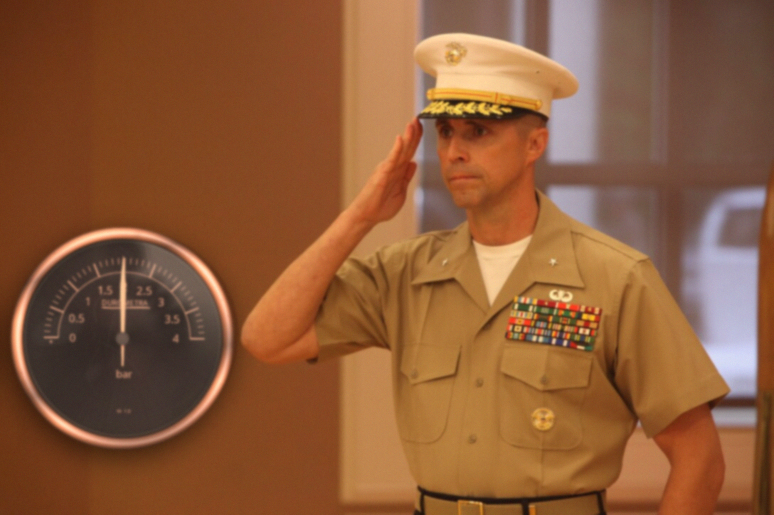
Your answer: 2,bar
